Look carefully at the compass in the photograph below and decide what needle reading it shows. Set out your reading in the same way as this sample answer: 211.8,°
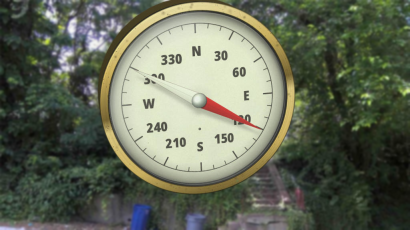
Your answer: 120,°
